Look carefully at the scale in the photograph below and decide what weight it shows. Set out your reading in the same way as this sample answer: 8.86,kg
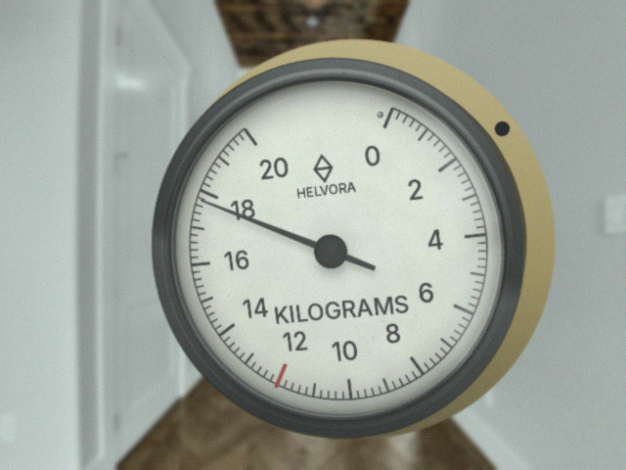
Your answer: 17.8,kg
